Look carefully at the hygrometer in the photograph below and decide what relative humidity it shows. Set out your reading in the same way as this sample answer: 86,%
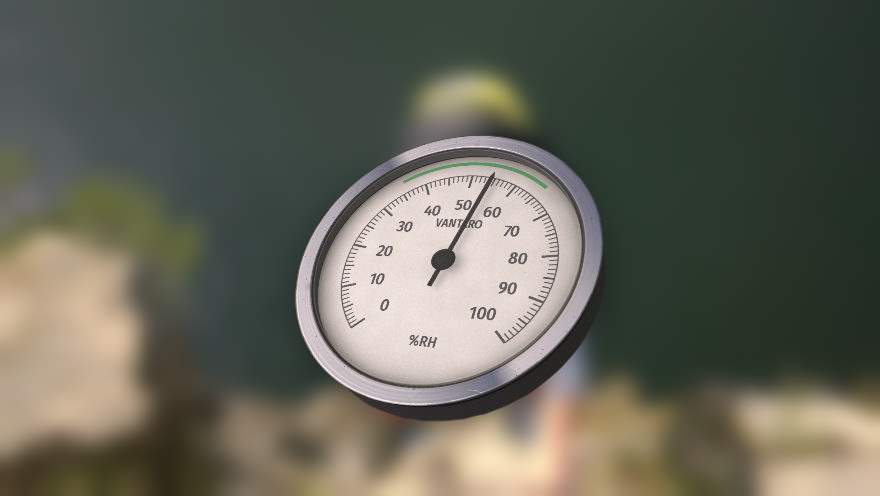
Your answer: 55,%
